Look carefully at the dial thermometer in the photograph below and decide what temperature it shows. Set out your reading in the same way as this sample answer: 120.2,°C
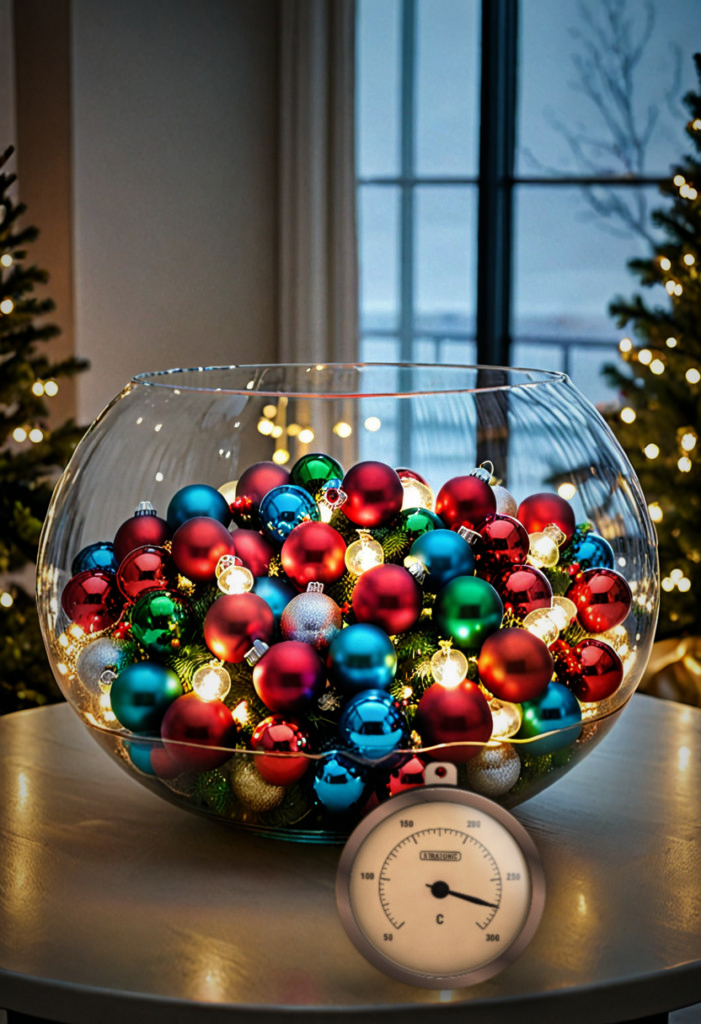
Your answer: 275,°C
